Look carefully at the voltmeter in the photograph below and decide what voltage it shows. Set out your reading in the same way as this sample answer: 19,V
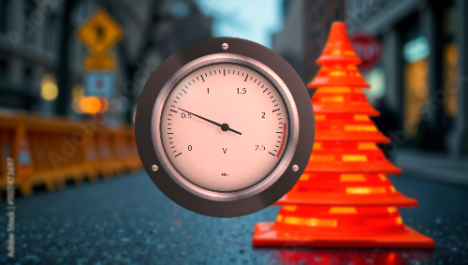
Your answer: 0.55,V
